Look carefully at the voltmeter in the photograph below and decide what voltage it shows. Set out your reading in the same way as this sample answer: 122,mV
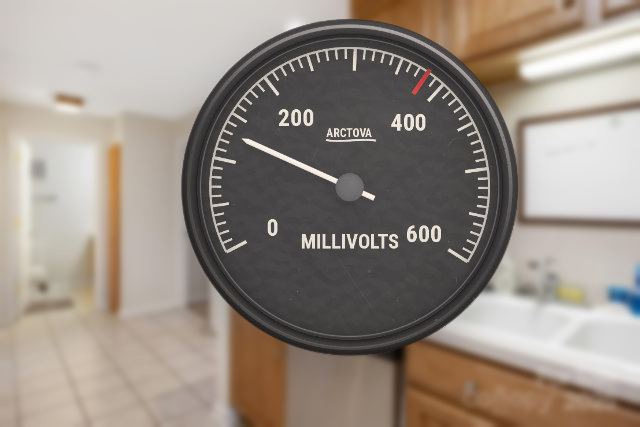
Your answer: 130,mV
